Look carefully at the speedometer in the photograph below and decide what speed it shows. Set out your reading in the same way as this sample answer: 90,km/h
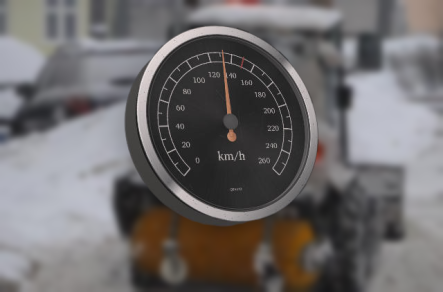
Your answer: 130,km/h
